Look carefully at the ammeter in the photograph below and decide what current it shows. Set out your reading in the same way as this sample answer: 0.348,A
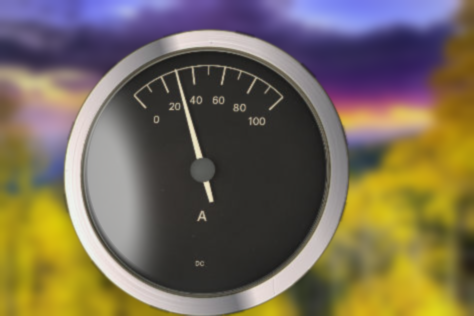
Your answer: 30,A
